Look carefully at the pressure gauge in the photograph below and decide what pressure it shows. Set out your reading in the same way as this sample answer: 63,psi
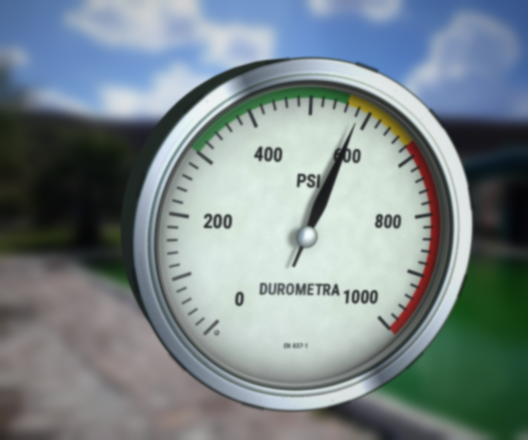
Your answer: 580,psi
